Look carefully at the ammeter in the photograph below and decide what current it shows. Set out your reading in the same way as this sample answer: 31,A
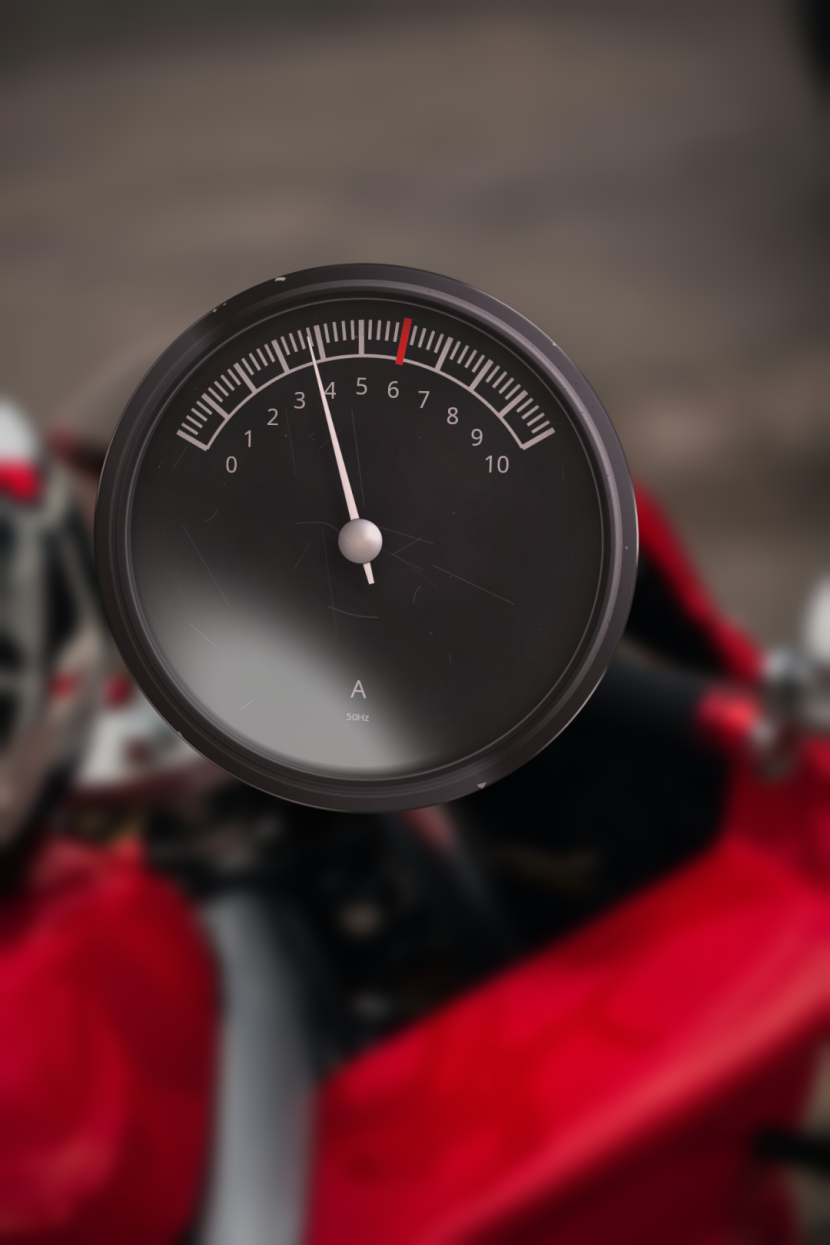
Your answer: 3.8,A
